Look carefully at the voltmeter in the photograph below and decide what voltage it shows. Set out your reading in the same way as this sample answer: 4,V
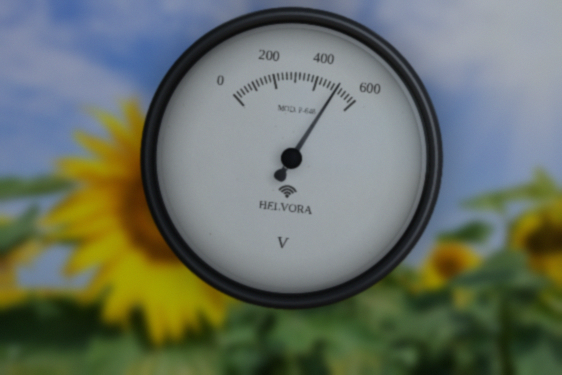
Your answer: 500,V
